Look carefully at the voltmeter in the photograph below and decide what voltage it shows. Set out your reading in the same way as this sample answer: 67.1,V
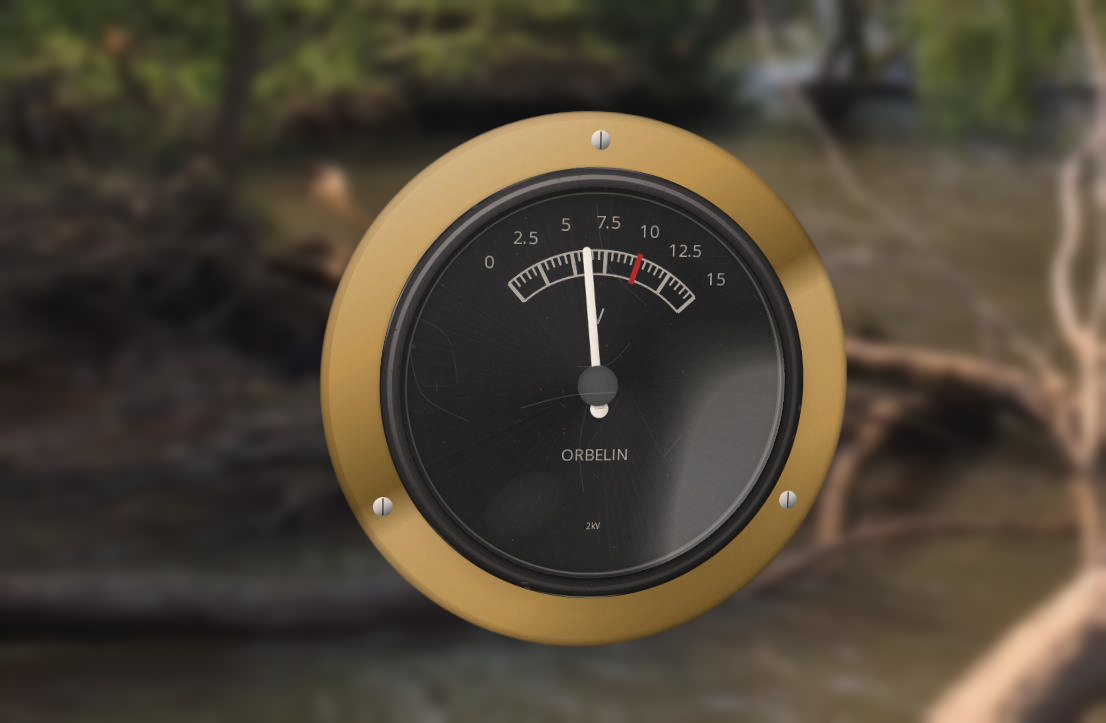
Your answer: 6,V
